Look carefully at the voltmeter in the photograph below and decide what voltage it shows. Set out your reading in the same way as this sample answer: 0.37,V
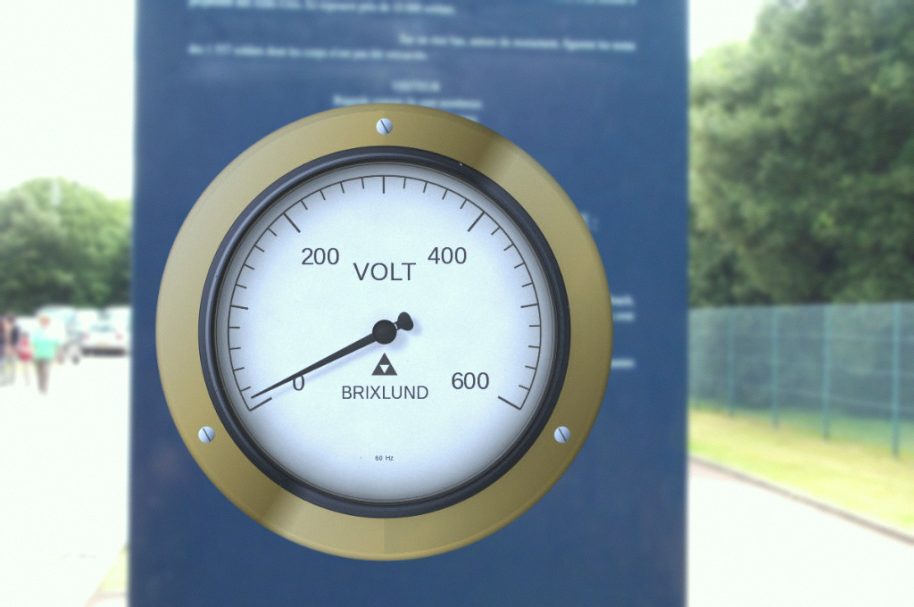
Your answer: 10,V
